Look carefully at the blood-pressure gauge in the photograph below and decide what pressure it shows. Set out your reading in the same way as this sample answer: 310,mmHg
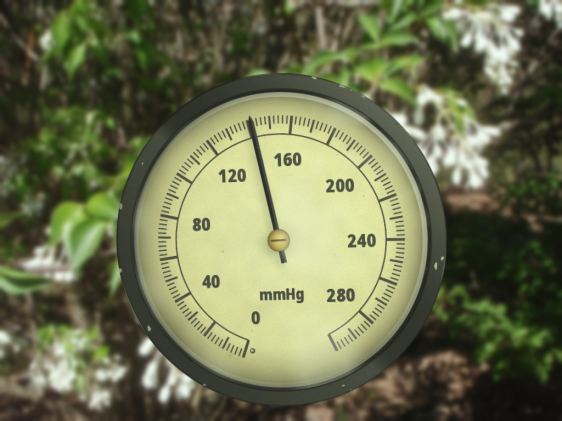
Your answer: 142,mmHg
